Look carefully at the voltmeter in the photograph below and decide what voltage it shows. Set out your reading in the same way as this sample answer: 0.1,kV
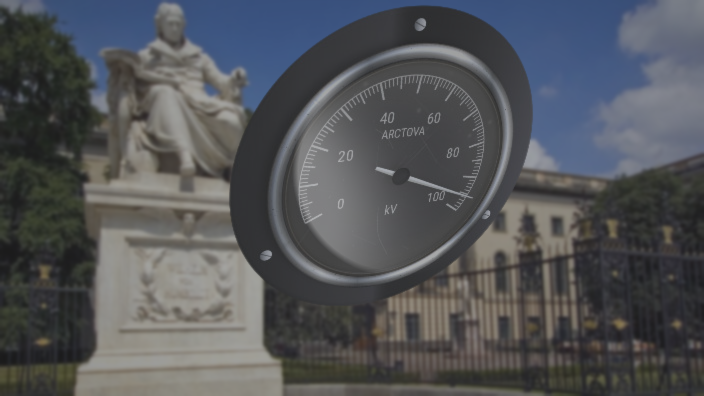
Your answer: 95,kV
